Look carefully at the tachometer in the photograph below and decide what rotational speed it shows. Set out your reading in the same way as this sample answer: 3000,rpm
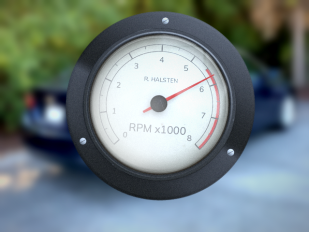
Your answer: 5750,rpm
